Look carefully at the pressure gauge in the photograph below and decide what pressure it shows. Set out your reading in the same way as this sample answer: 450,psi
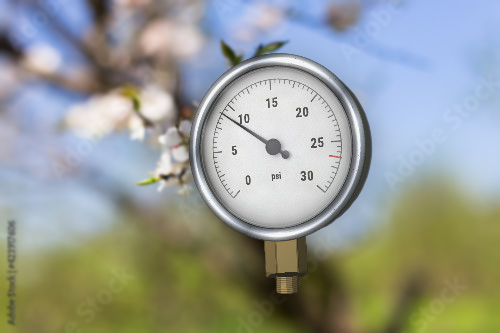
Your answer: 9,psi
